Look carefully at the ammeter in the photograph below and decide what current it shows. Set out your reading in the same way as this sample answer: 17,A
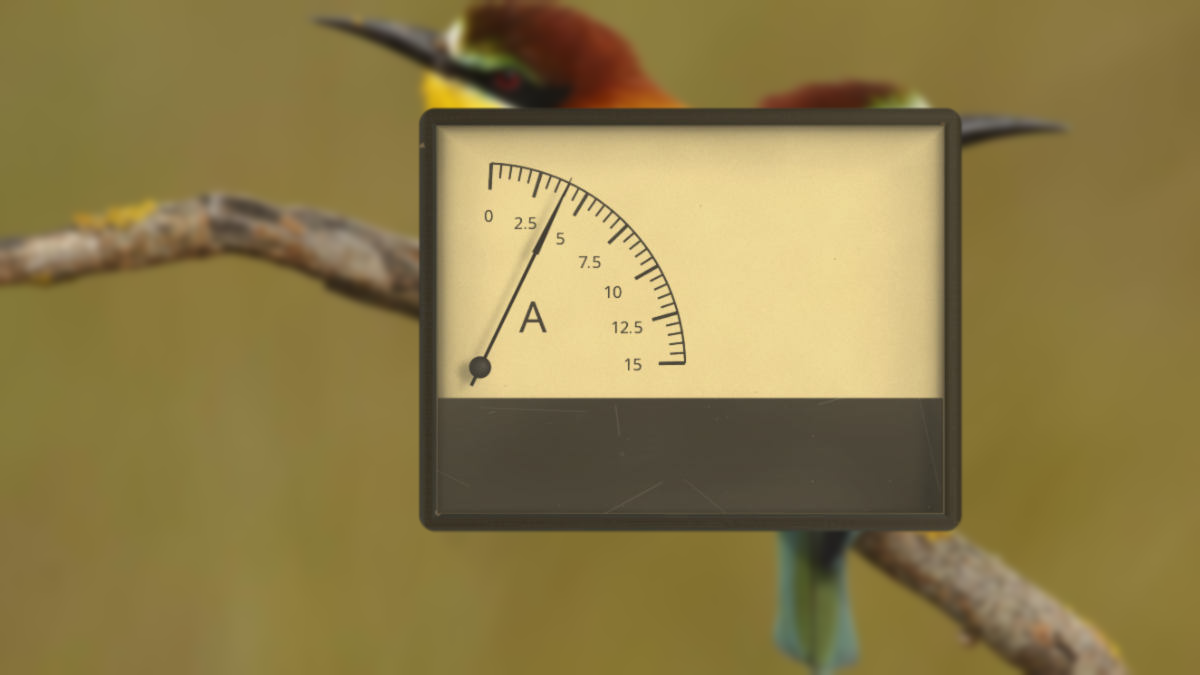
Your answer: 4,A
